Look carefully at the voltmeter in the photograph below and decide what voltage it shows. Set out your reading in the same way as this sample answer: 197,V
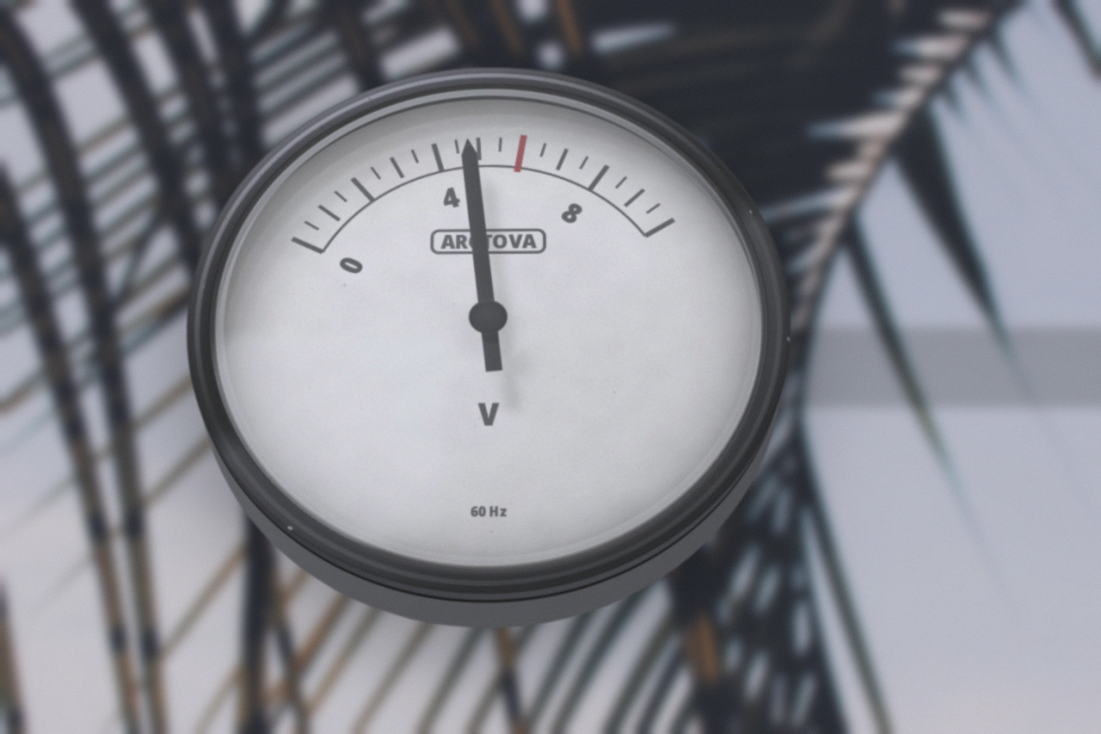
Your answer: 4.75,V
